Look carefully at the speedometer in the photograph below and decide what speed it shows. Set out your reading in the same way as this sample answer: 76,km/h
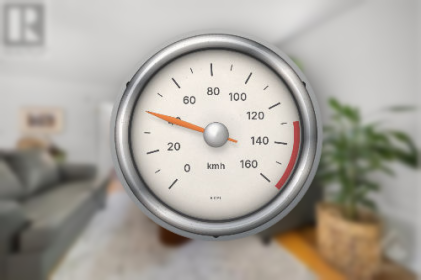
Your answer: 40,km/h
